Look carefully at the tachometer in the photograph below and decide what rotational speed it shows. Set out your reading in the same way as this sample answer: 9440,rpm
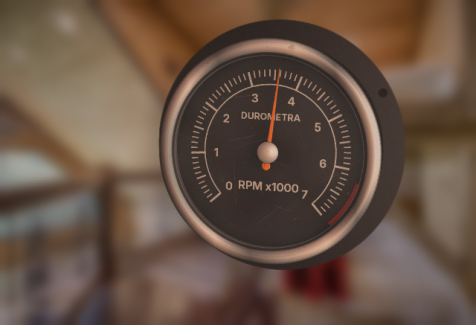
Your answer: 3600,rpm
